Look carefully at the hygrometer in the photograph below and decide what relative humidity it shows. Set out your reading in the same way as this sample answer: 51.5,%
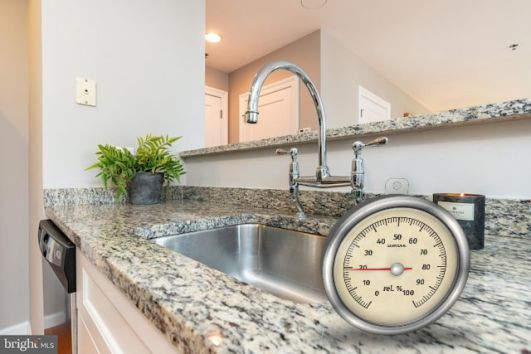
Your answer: 20,%
